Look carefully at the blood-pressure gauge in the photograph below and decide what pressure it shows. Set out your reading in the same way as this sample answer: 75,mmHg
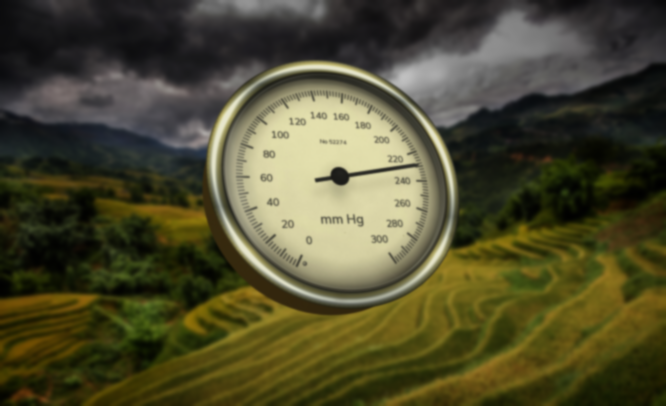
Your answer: 230,mmHg
